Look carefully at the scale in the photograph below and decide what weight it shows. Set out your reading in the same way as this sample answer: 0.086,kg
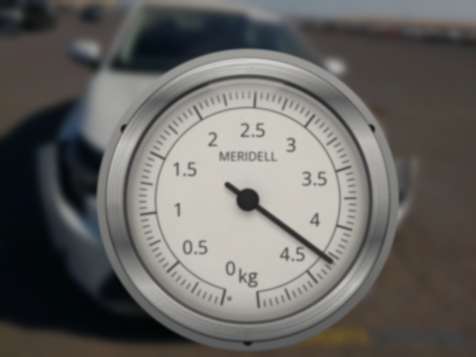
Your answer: 4.3,kg
